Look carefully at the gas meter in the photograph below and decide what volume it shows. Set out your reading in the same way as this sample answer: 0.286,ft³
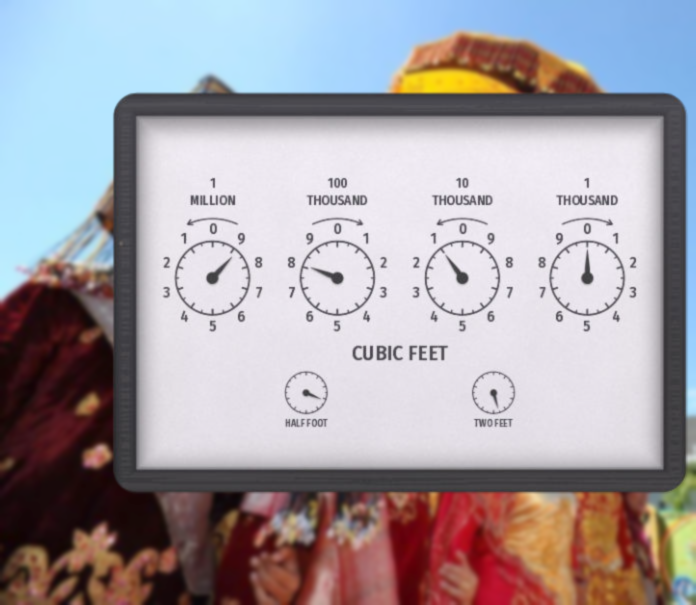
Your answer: 881000,ft³
